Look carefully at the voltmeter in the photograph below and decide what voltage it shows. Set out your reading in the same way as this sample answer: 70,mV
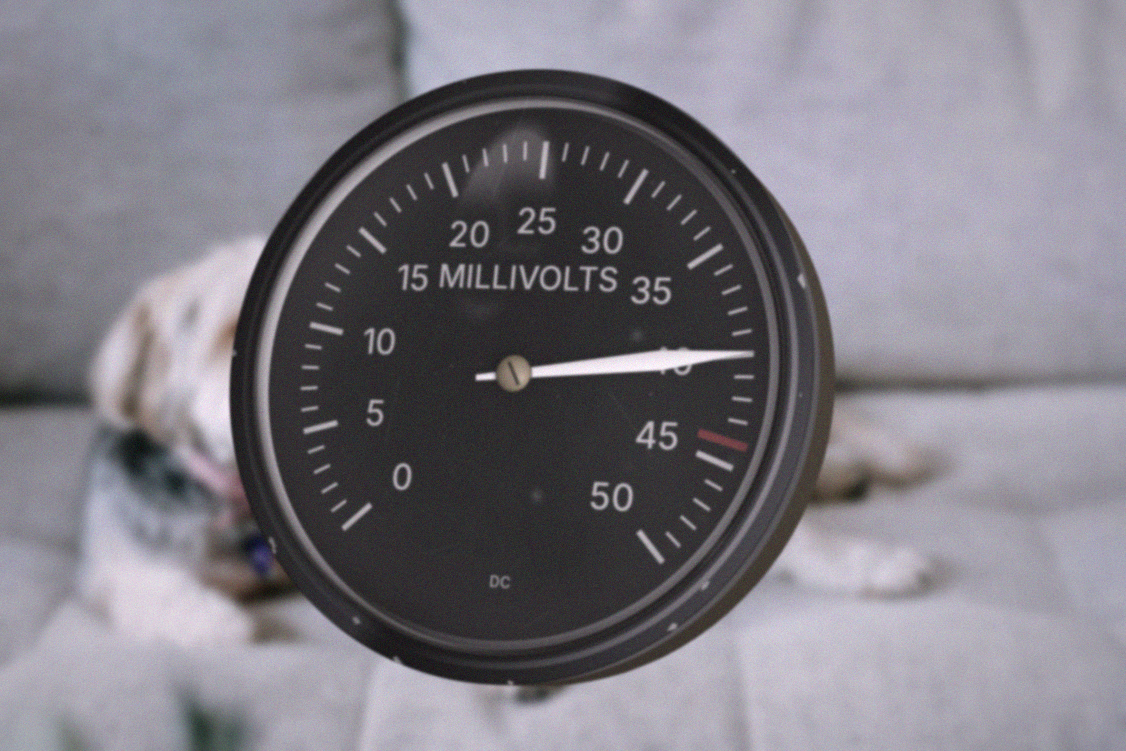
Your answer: 40,mV
